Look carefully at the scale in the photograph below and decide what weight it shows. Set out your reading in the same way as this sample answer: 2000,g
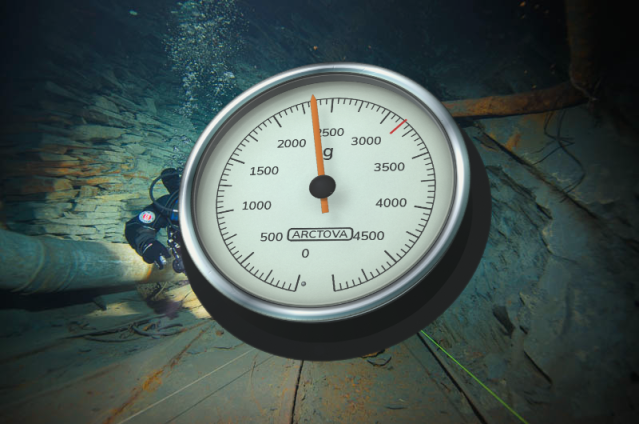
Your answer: 2350,g
